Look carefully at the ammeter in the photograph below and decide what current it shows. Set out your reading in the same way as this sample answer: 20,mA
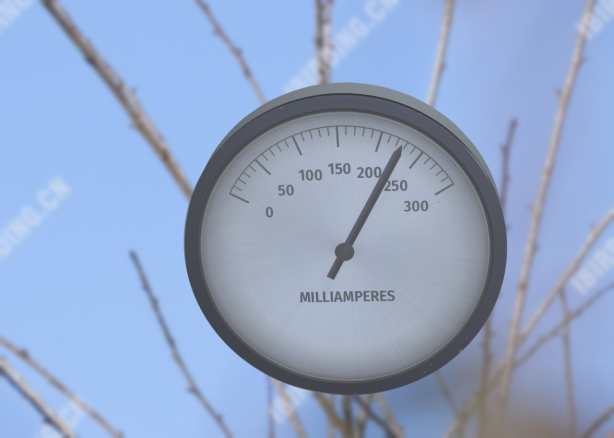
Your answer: 225,mA
